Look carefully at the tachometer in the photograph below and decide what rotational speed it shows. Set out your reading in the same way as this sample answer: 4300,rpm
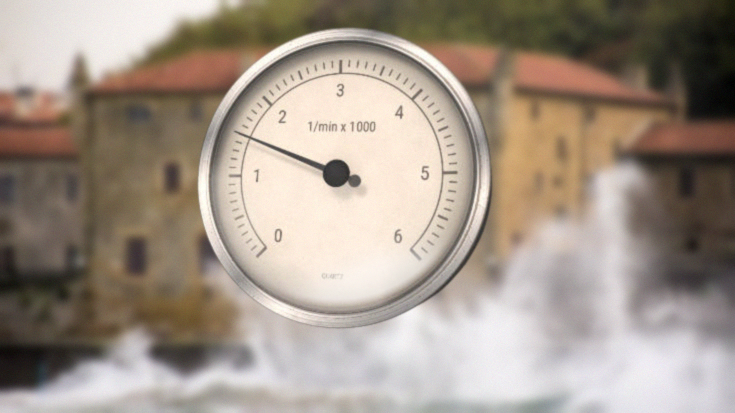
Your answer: 1500,rpm
